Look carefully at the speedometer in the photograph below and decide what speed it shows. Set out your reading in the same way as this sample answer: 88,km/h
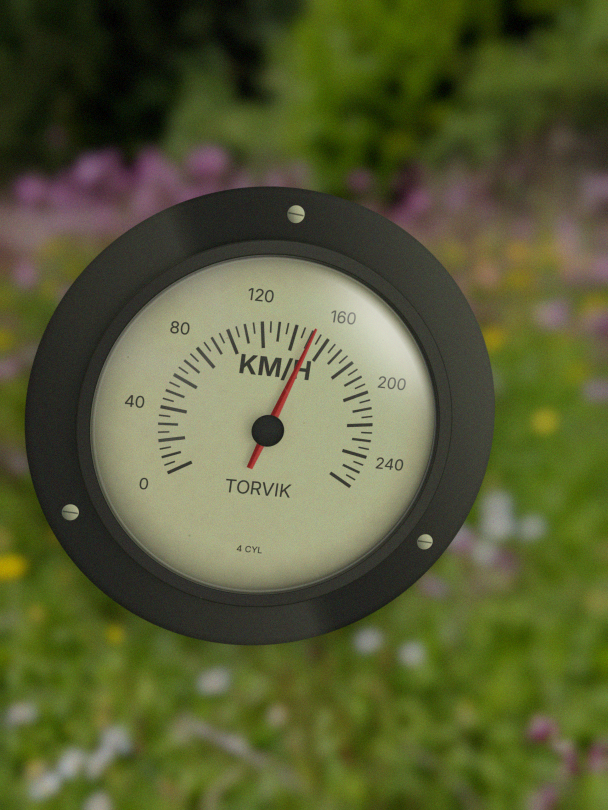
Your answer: 150,km/h
